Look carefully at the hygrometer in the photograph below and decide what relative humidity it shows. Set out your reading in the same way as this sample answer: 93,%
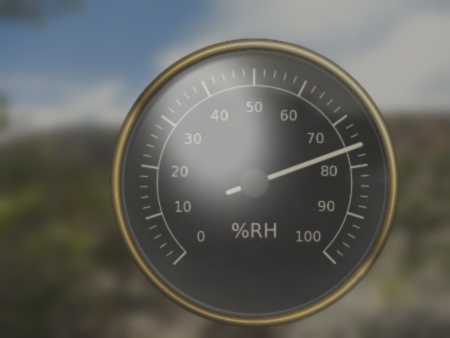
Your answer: 76,%
